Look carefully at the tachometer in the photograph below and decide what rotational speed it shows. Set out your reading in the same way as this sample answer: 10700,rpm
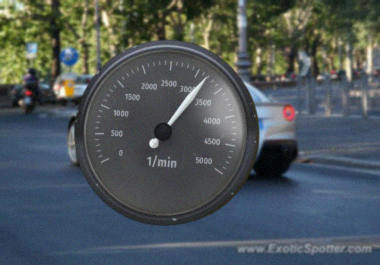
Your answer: 3200,rpm
